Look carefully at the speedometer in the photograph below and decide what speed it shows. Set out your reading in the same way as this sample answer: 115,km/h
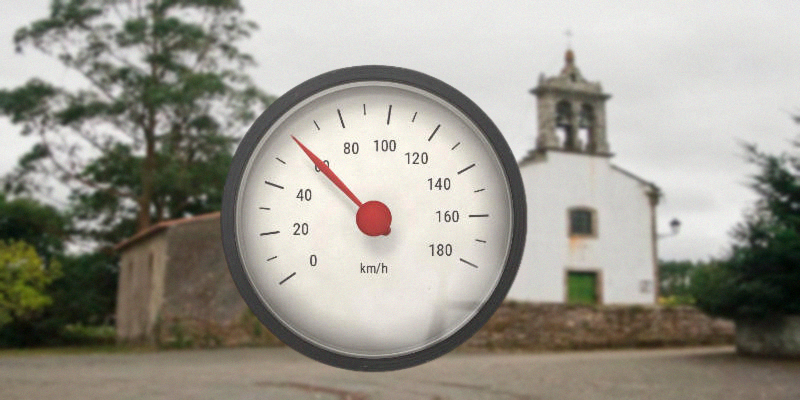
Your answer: 60,km/h
